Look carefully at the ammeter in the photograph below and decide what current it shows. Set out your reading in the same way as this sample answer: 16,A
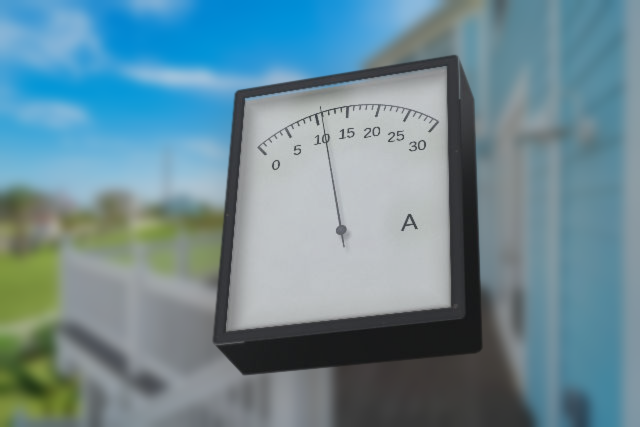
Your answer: 11,A
